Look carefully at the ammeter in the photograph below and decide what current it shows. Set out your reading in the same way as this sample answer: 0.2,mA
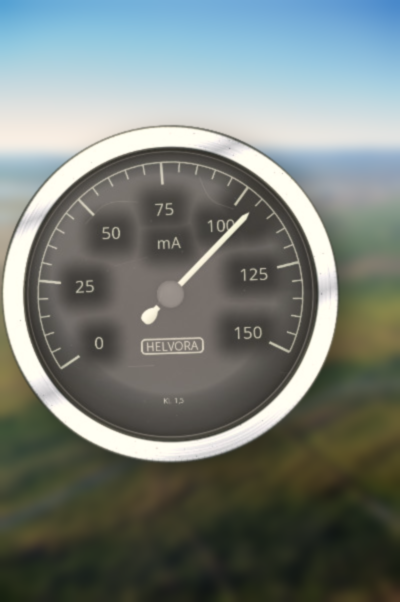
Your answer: 105,mA
